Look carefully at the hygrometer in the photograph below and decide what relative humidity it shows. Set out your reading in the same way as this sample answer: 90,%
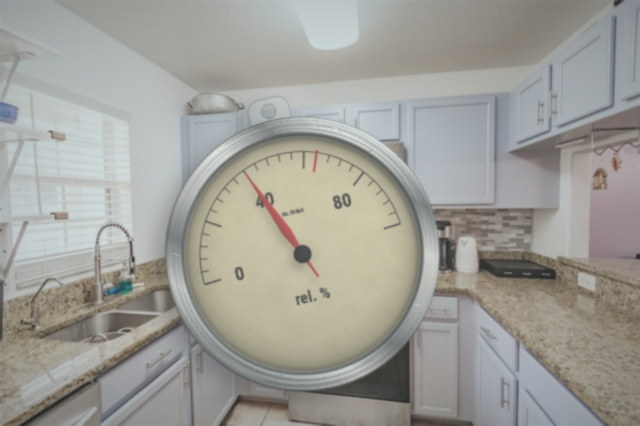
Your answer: 40,%
